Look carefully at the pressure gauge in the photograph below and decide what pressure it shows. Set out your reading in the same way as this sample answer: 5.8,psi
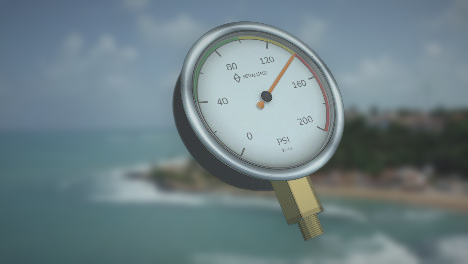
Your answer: 140,psi
